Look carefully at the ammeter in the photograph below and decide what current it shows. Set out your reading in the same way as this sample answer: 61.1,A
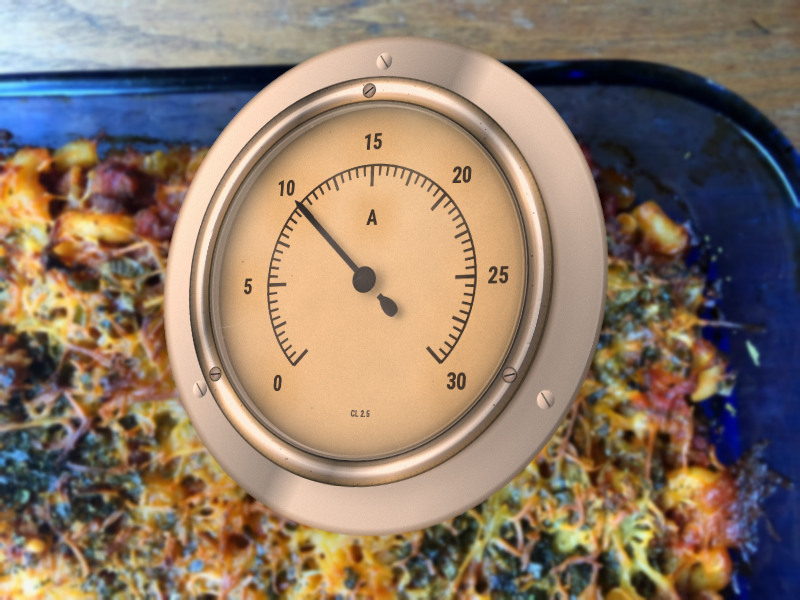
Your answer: 10,A
